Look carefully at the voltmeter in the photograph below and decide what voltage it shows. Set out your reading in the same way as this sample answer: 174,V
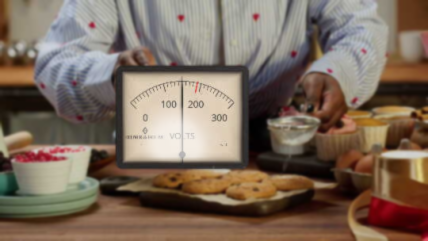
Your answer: 150,V
